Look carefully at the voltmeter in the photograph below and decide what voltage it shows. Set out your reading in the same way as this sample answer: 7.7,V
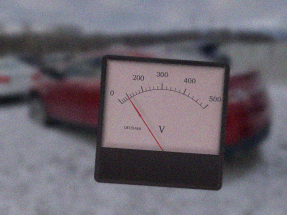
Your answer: 100,V
